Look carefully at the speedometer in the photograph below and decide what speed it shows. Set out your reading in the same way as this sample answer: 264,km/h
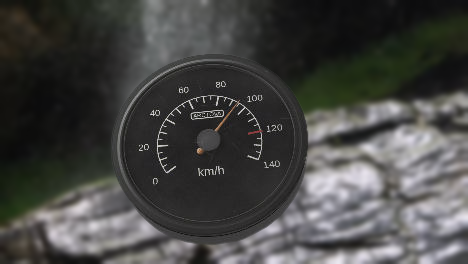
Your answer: 95,km/h
